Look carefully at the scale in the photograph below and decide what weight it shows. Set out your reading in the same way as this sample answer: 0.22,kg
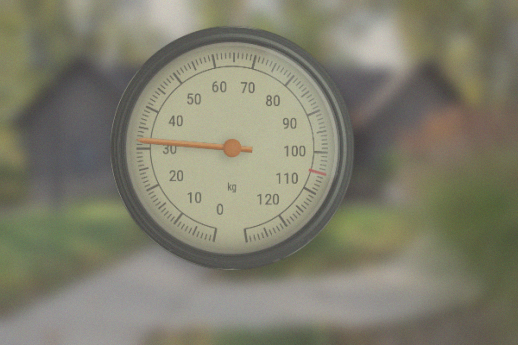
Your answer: 32,kg
